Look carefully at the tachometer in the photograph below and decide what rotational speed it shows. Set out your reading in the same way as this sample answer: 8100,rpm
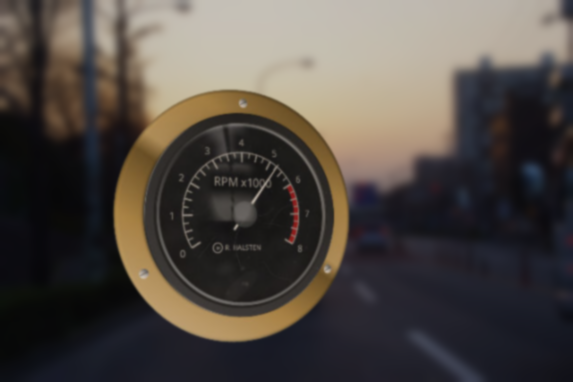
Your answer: 5250,rpm
